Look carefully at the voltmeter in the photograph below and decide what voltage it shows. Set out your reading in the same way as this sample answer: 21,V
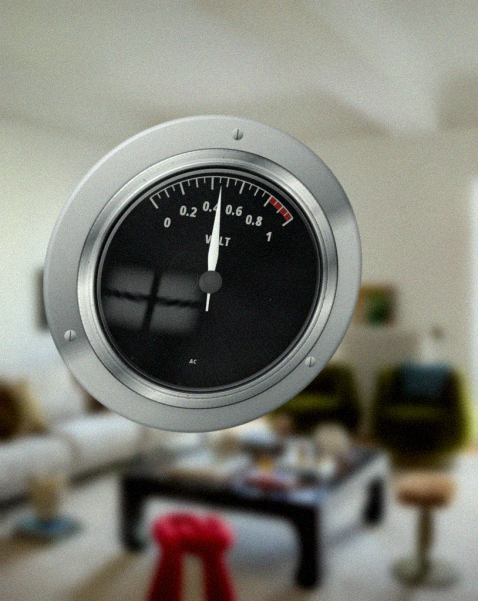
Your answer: 0.45,V
